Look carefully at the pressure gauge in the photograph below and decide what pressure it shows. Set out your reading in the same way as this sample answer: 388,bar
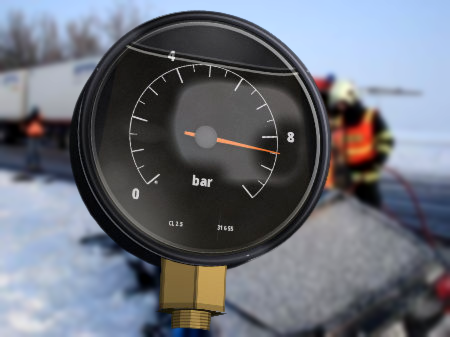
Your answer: 8.5,bar
